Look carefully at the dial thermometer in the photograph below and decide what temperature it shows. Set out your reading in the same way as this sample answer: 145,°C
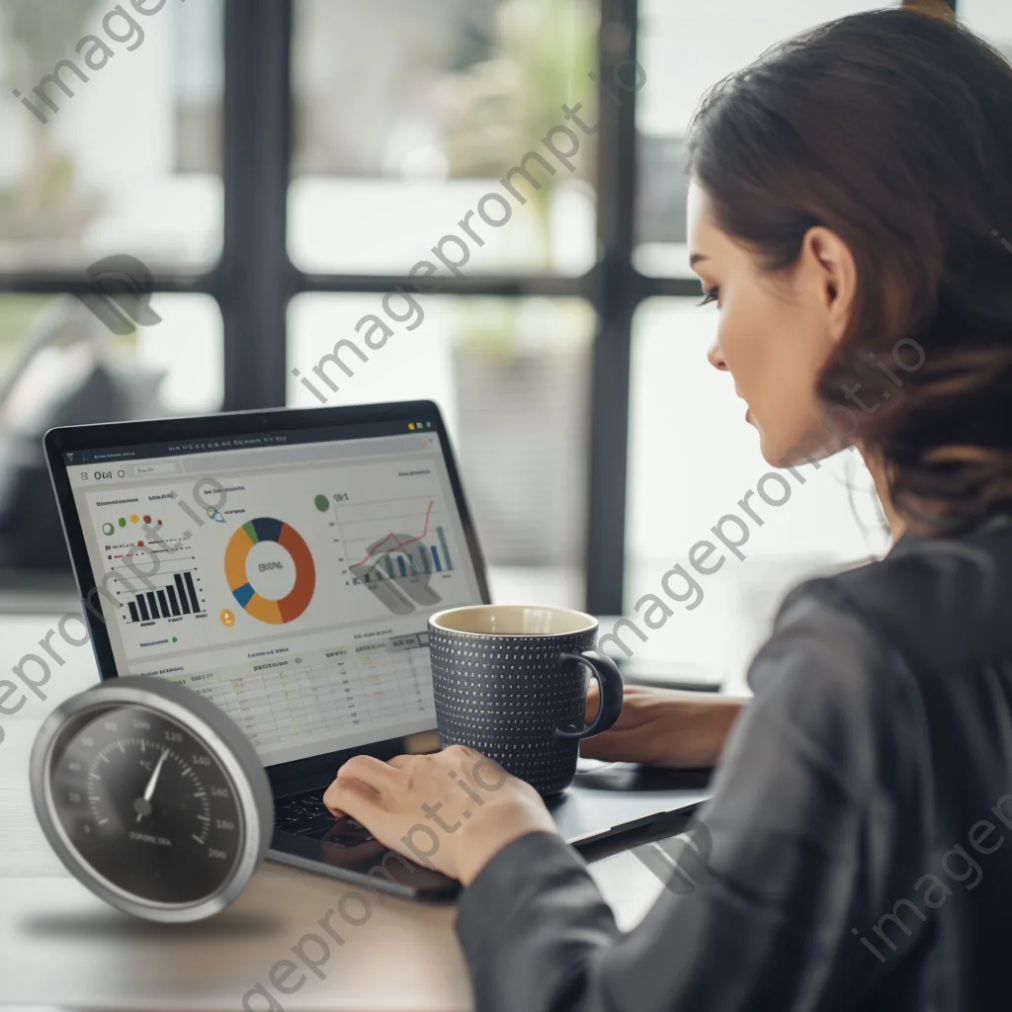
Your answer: 120,°C
